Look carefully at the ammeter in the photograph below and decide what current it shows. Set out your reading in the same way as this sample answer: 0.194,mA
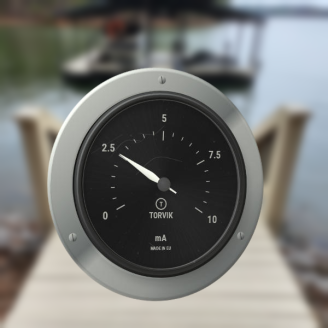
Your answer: 2.5,mA
